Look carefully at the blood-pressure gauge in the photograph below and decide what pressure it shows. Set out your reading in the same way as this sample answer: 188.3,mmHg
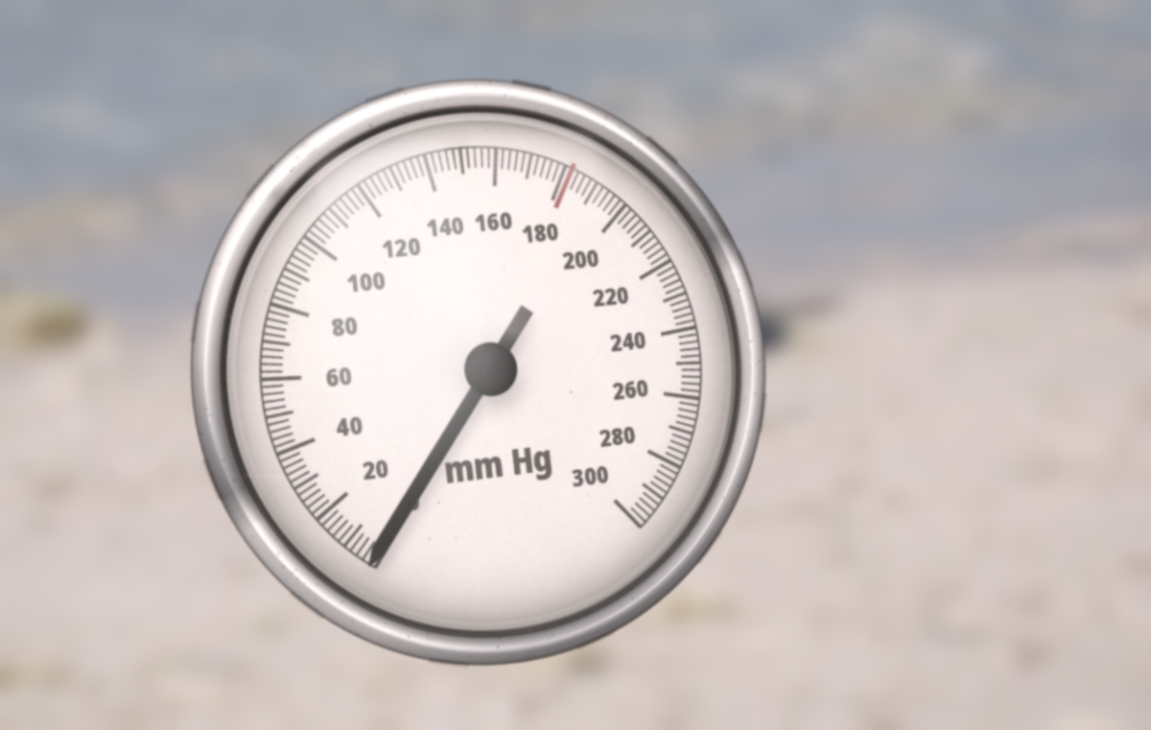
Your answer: 2,mmHg
